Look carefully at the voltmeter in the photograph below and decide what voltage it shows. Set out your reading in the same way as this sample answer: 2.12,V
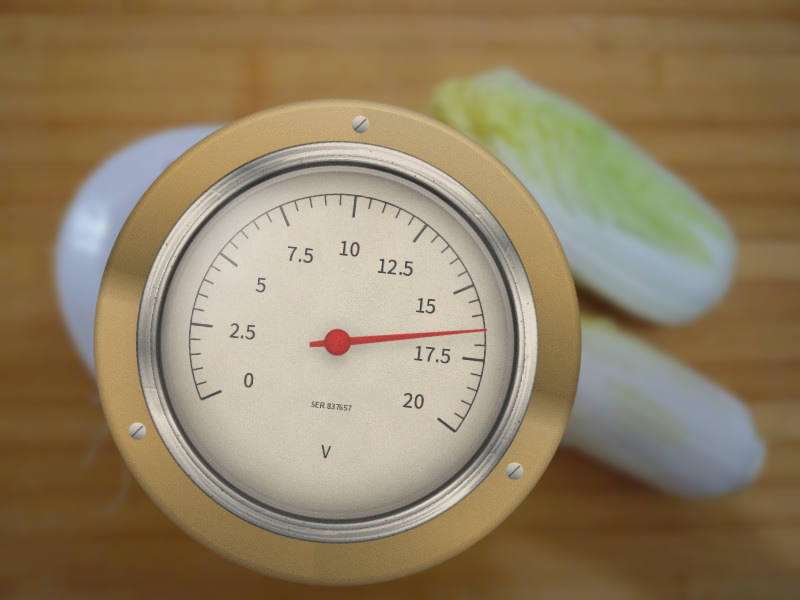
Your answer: 16.5,V
